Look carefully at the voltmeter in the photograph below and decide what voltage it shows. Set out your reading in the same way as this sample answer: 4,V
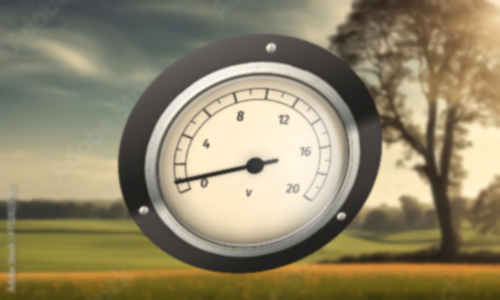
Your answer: 1,V
